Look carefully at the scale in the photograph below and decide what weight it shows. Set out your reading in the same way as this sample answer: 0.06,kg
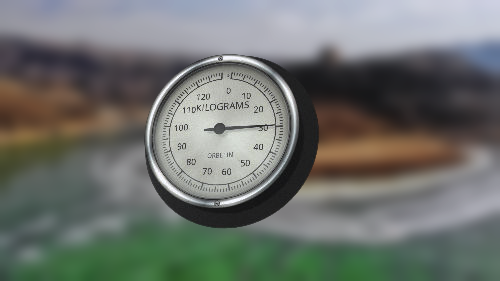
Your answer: 30,kg
